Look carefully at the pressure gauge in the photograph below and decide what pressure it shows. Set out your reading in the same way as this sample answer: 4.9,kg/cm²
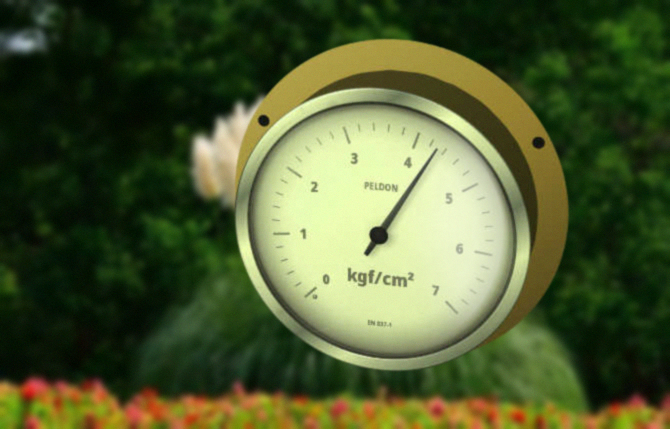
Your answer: 4.3,kg/cm²
